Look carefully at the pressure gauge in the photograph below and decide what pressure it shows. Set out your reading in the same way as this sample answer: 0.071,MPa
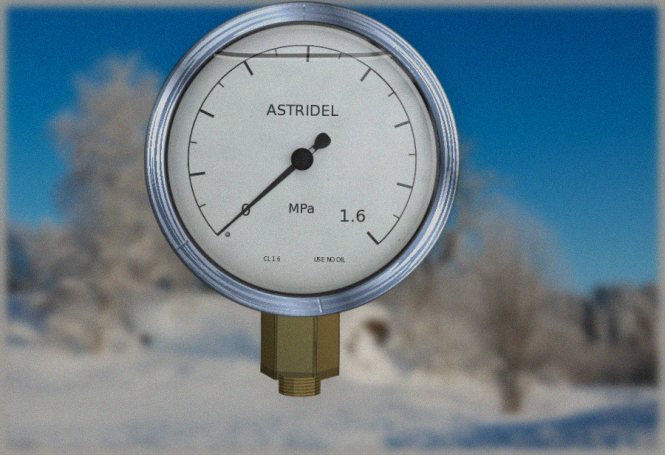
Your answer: 0,MPa
